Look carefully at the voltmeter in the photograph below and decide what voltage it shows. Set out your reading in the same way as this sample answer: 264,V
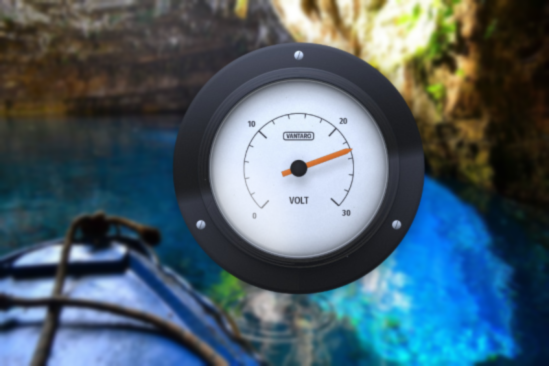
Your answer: 23,V
